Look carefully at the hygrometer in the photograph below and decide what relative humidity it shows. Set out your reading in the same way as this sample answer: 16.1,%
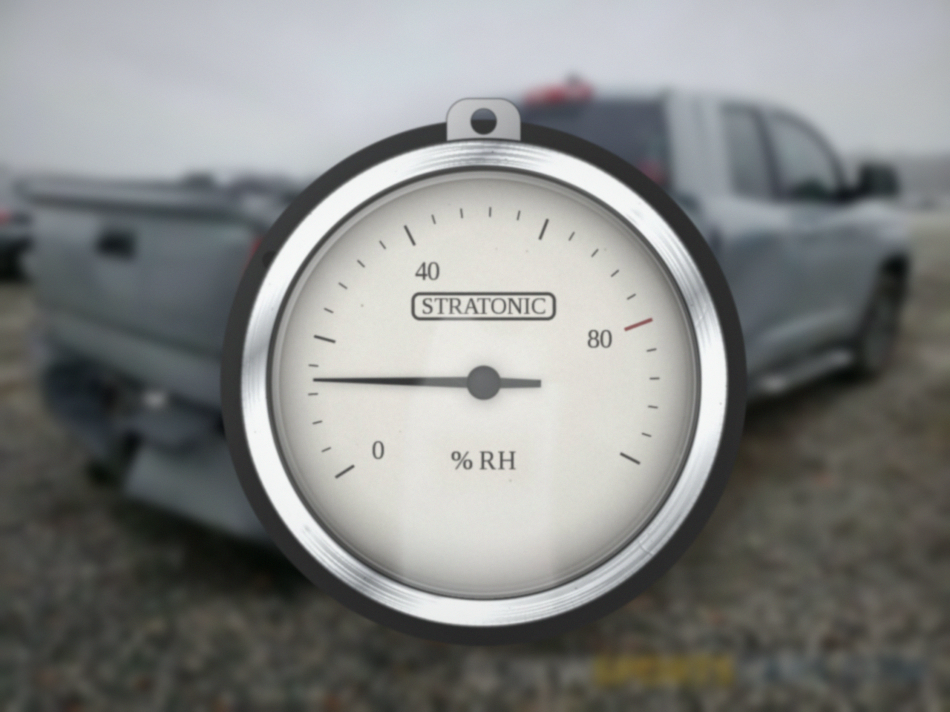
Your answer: 14,%
